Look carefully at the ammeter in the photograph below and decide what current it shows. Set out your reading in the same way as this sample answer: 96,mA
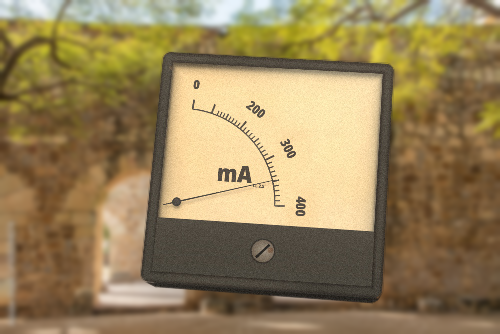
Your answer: 350,mA
